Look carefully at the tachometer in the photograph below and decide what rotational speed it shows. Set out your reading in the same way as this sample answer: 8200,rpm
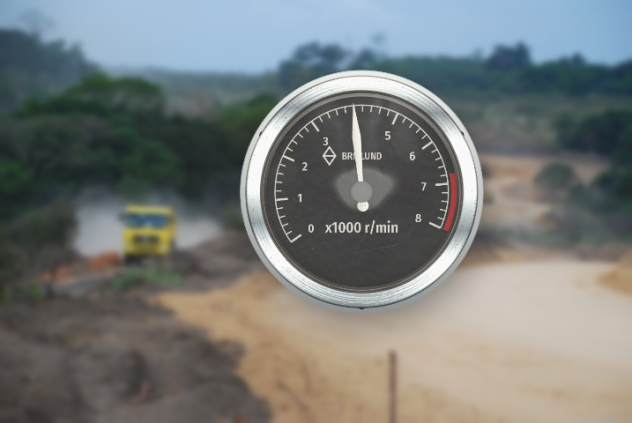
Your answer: 4000,rpm
